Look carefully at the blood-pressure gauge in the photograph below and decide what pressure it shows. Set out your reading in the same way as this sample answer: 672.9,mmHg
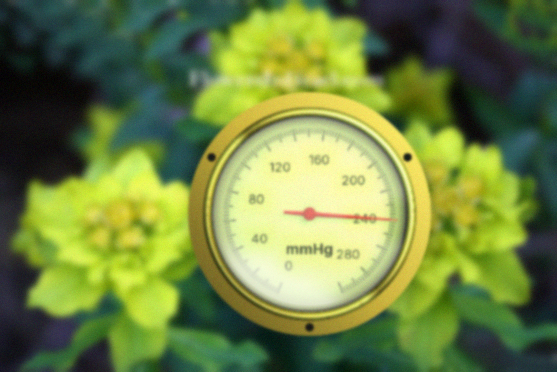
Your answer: 240,mmHg
